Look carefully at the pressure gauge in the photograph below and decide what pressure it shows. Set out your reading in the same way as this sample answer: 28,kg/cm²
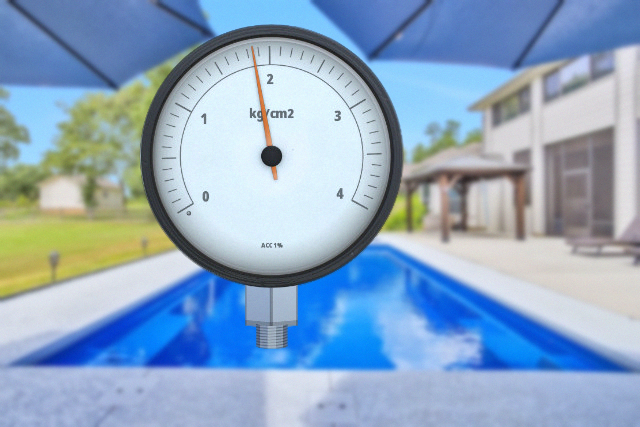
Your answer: 1.85,kg/cm²
